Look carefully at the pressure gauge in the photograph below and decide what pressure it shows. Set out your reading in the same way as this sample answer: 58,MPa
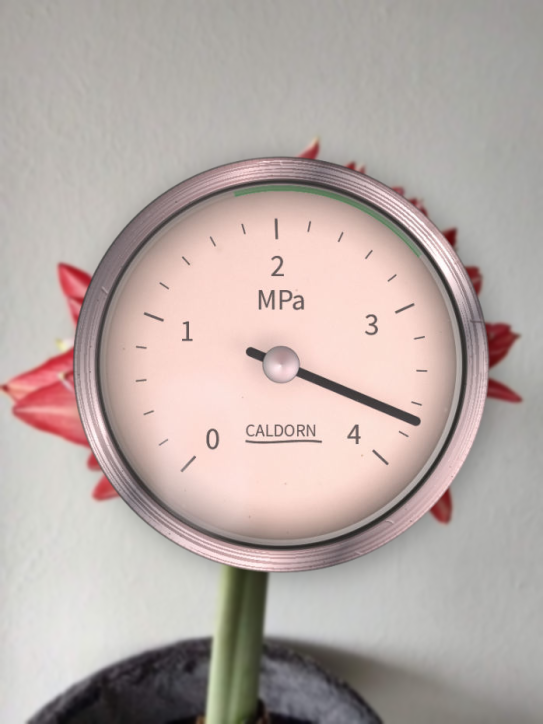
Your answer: 3.7,MPa
